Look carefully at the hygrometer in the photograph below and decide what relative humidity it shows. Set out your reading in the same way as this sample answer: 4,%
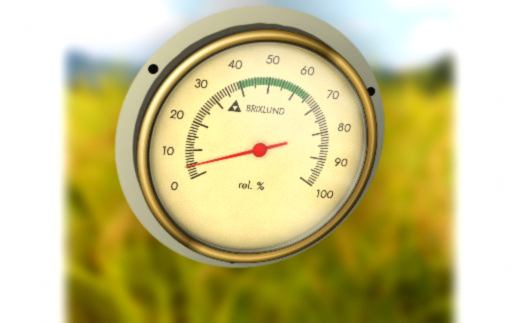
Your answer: 5,%
